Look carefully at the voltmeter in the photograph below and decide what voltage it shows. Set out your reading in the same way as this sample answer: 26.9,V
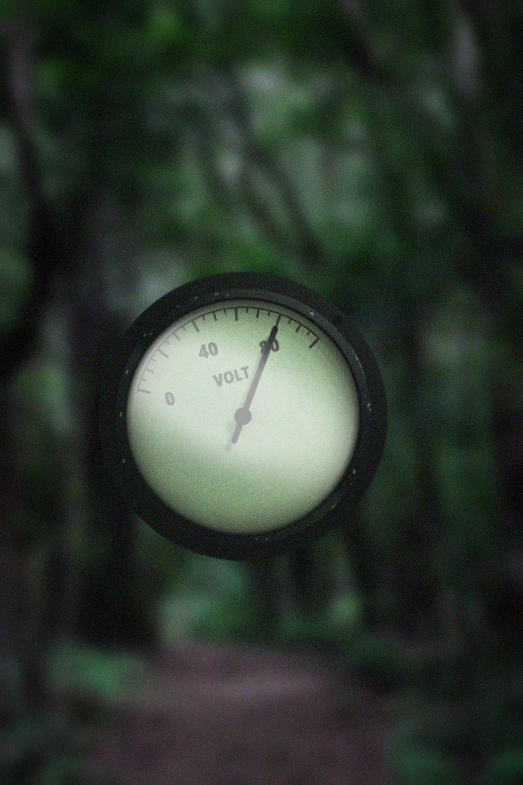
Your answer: 80,V
